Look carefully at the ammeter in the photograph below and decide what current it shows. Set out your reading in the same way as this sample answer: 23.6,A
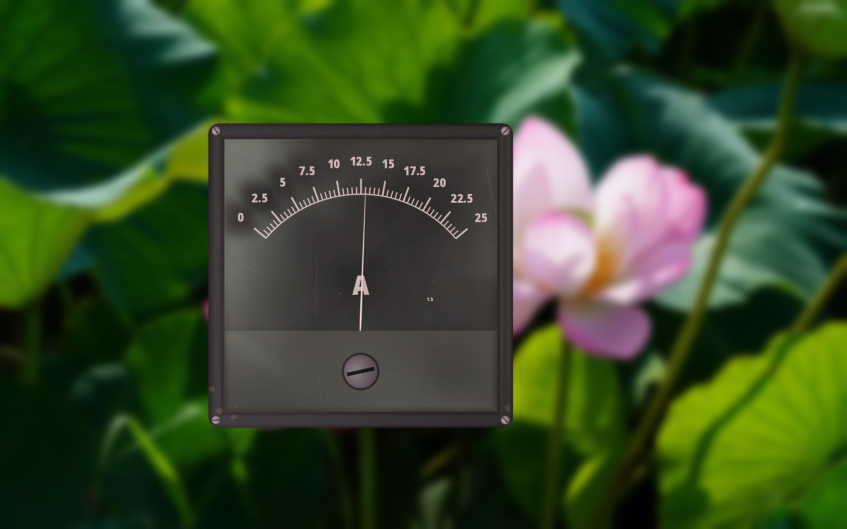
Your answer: 13,A
